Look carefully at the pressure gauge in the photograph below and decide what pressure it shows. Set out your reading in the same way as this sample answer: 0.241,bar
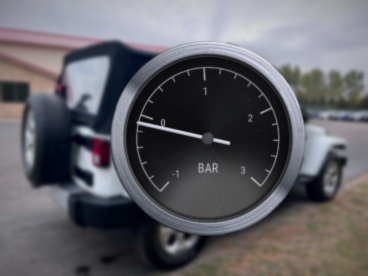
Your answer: -0.1,bar
